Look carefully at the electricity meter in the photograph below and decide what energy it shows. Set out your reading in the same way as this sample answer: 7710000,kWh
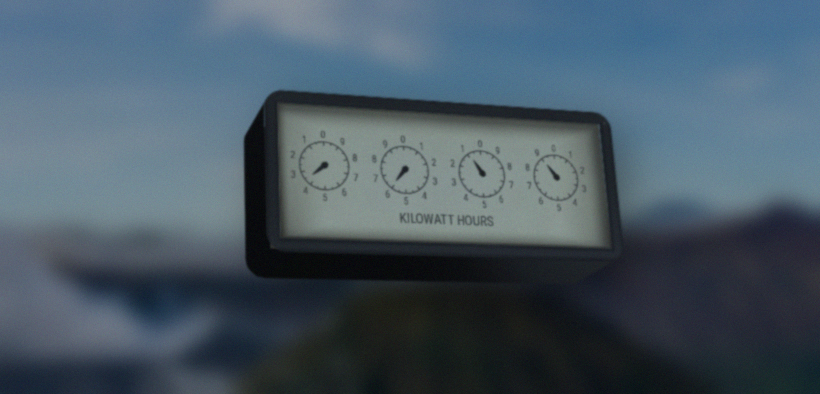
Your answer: 3609,kWh
